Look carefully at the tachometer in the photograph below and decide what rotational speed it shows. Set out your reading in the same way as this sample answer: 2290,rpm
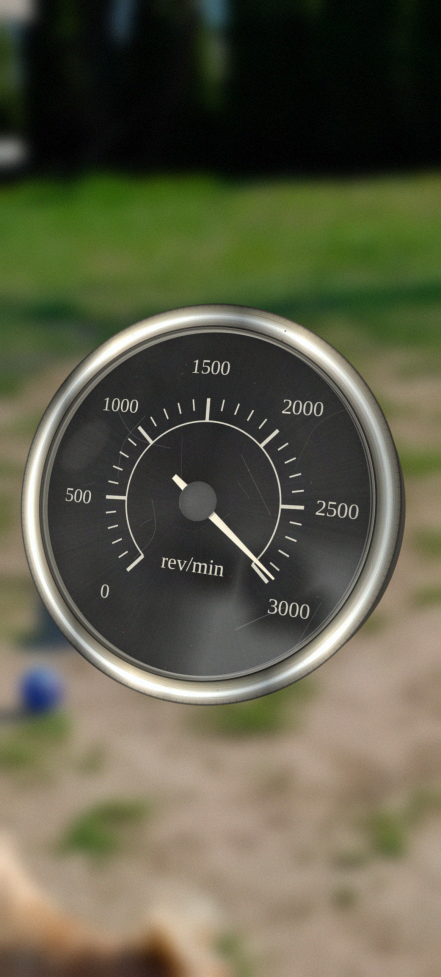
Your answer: 2950,rpm
